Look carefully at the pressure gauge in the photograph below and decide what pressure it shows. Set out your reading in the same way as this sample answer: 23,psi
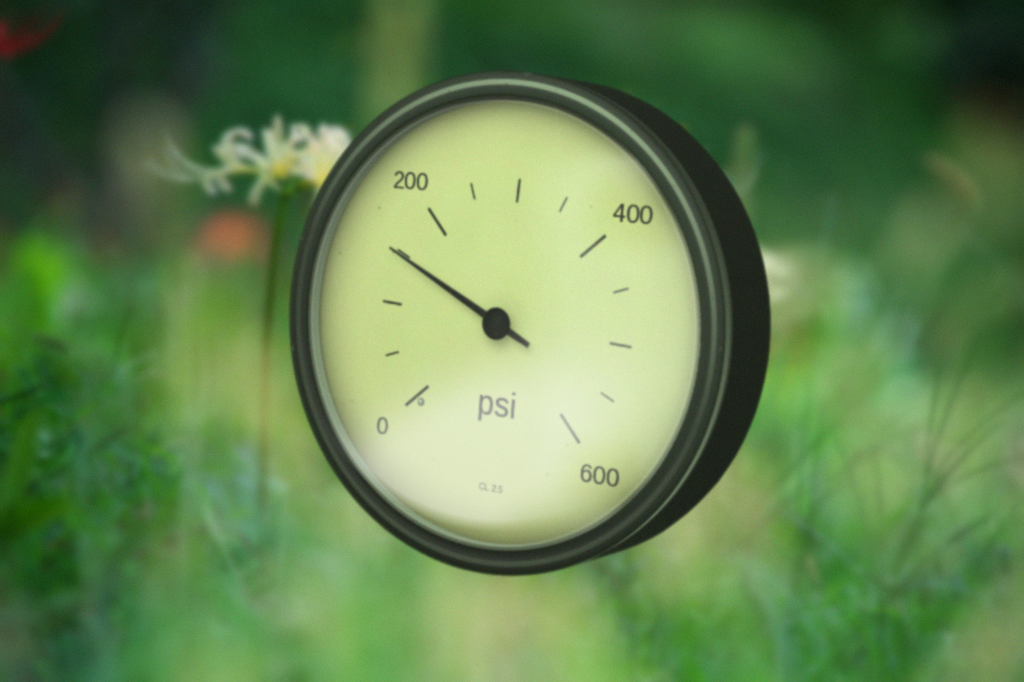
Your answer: 150,psi
